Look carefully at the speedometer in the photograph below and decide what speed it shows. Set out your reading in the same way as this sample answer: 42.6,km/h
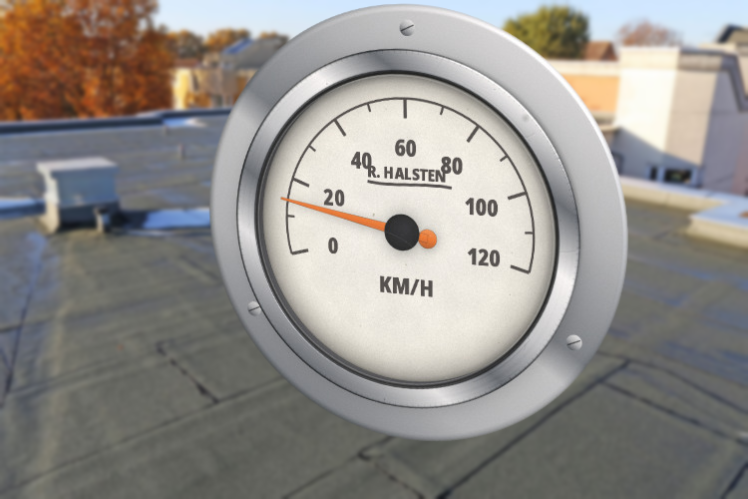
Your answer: 15,km/h
